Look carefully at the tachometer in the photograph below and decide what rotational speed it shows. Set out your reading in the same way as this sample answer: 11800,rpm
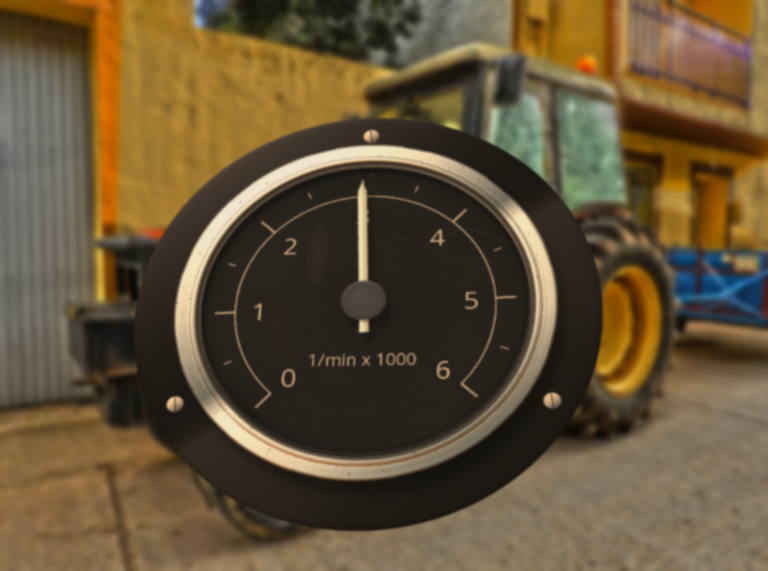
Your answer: 3000,rpm
